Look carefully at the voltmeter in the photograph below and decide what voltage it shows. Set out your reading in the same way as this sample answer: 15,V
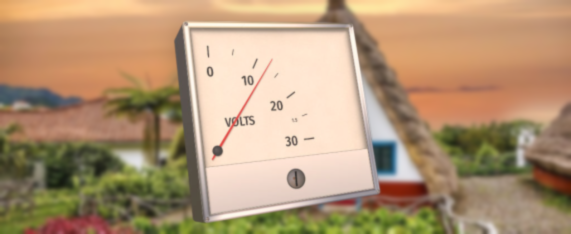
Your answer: 12.5,V
